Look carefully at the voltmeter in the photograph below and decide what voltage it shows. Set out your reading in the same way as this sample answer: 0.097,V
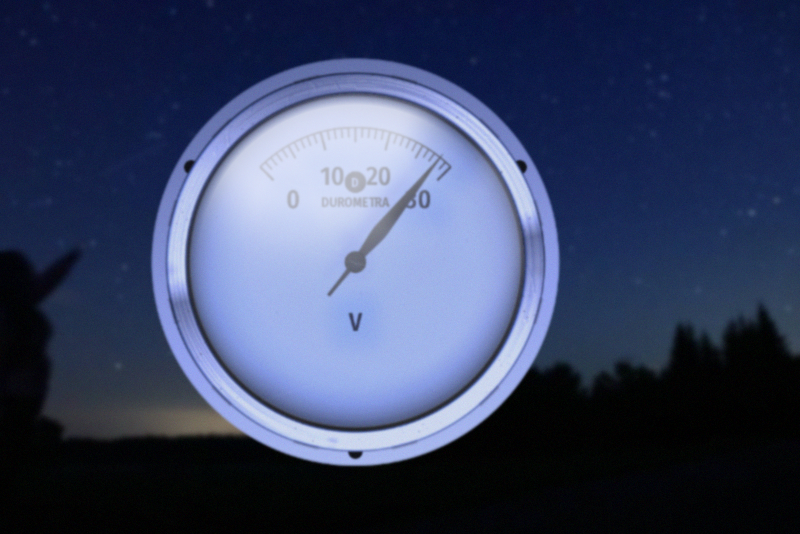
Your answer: 28,V
